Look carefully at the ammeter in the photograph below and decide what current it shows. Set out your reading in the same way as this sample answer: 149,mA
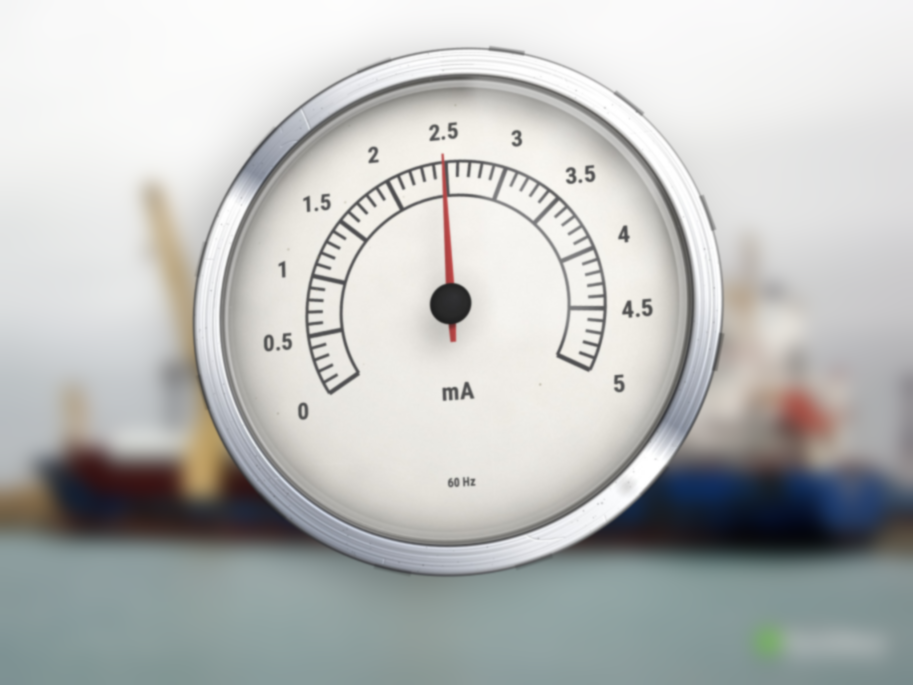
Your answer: 2.5,mA
